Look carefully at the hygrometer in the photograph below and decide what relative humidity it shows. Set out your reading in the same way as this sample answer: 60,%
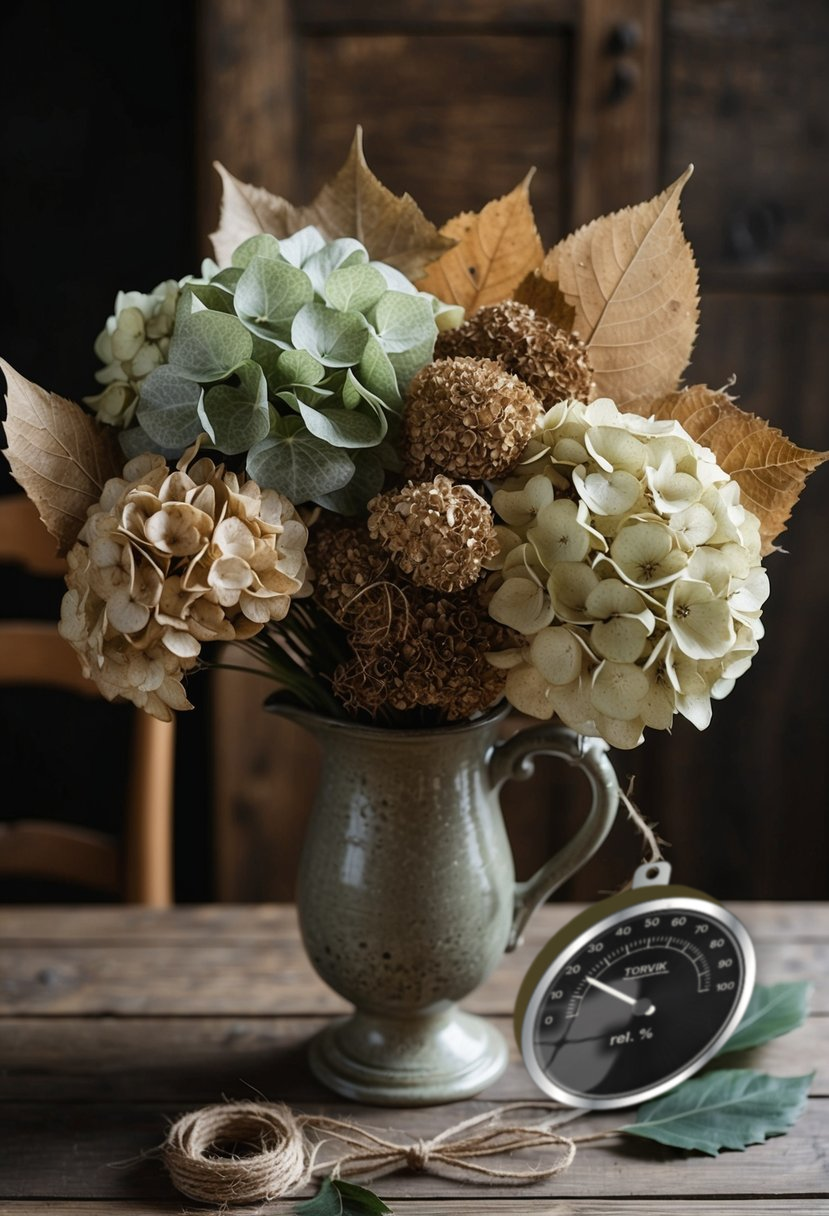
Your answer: 20,%
